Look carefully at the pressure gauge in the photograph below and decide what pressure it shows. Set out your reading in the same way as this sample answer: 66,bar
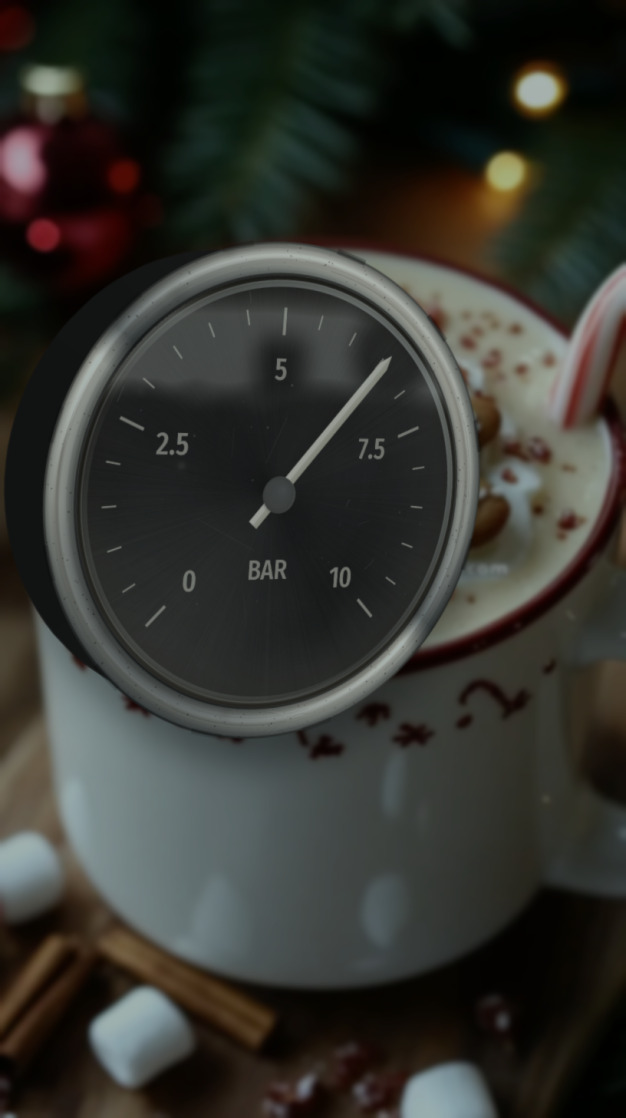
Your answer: 6.5,bar
